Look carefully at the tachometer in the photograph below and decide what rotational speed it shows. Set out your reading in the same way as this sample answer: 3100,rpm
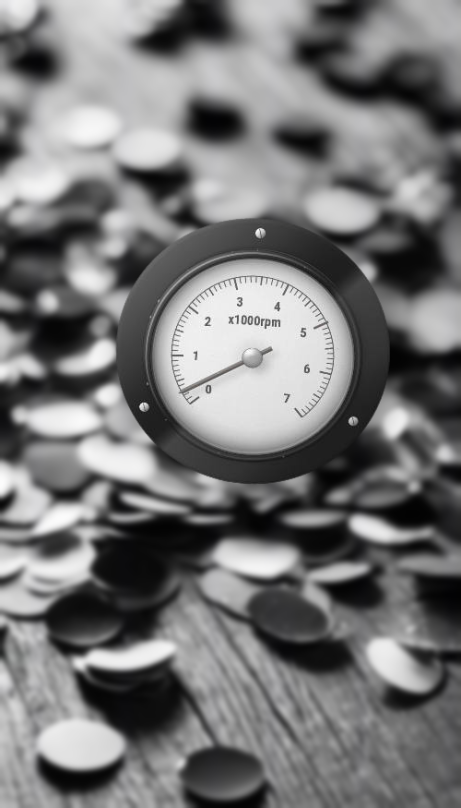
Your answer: 300,rpm
